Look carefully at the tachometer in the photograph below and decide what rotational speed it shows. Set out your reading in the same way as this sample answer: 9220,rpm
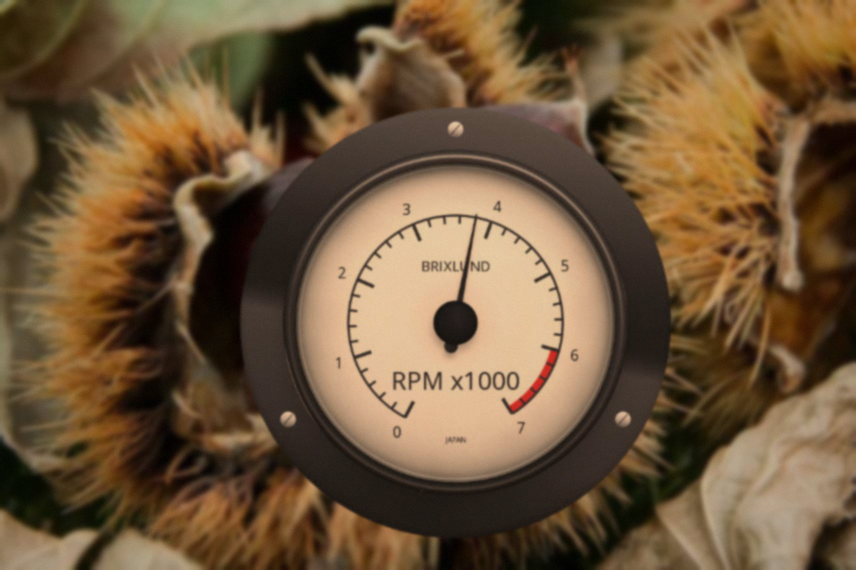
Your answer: 3800,rpm
